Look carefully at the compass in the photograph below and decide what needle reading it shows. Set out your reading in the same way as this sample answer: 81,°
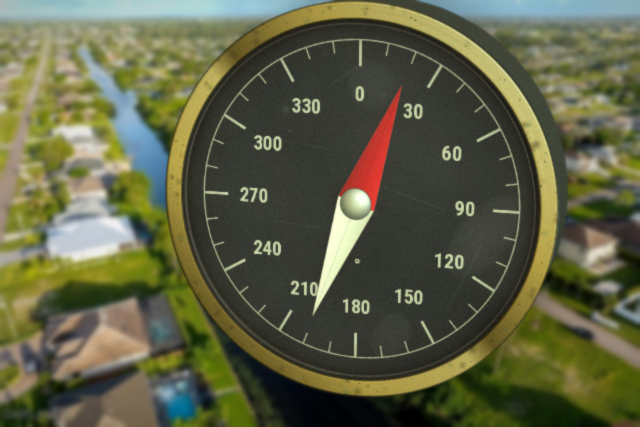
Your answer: 20,°
